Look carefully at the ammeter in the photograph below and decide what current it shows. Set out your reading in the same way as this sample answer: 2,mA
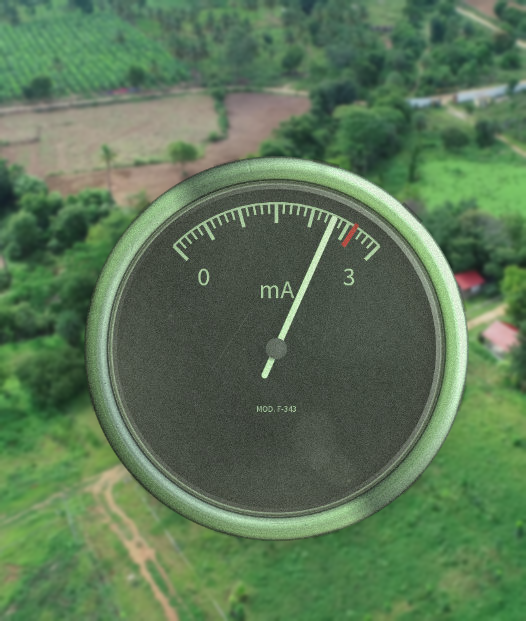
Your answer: 2.3,mA
